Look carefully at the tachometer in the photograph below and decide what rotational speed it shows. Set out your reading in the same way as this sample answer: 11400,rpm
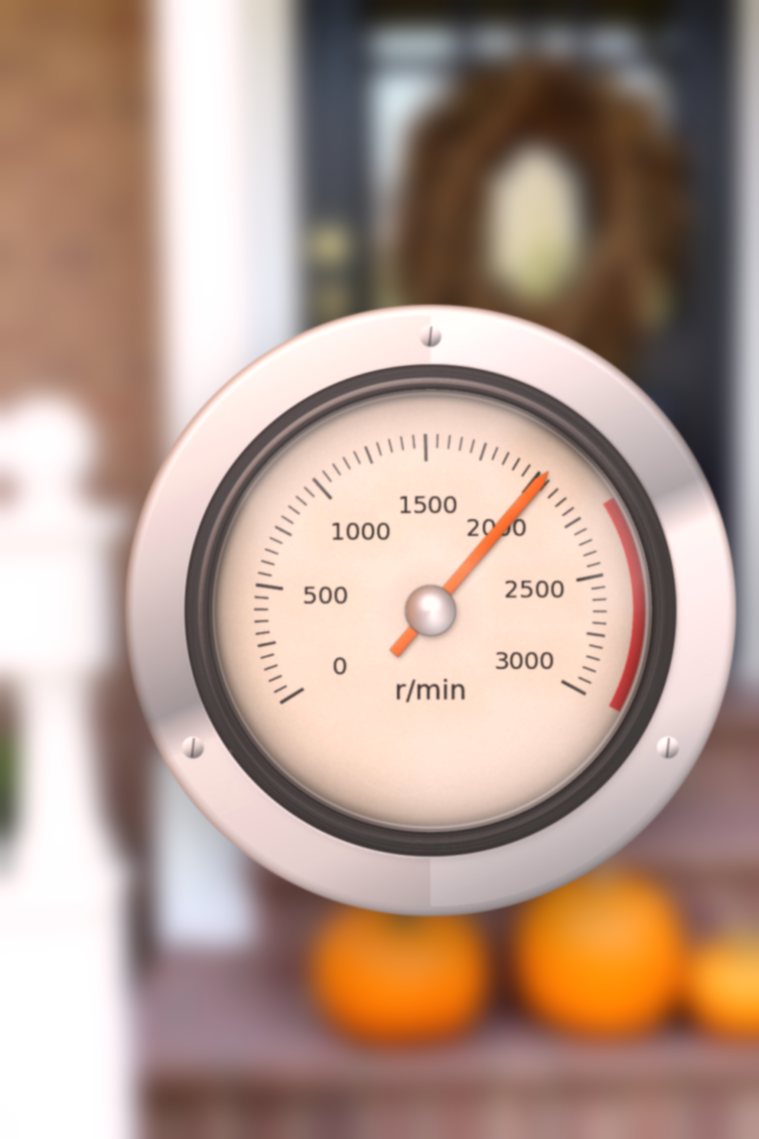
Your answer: 2025,rpm
